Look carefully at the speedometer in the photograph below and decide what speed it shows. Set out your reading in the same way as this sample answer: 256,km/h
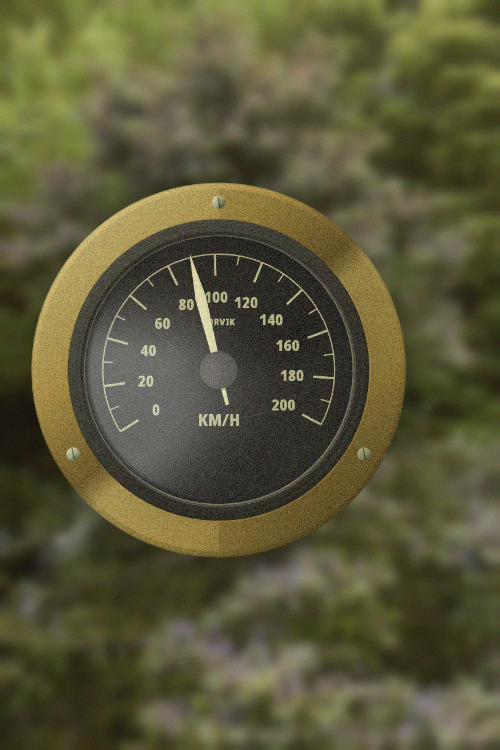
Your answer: 90,km/h
